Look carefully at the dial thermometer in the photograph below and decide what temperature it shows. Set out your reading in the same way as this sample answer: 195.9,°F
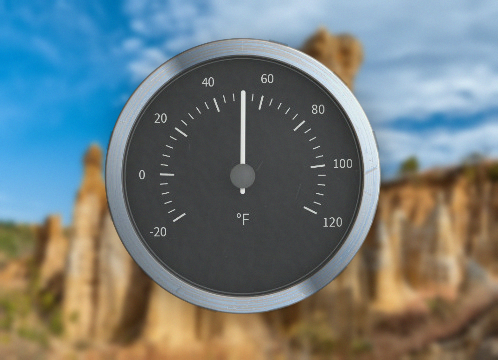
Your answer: 52,°F
